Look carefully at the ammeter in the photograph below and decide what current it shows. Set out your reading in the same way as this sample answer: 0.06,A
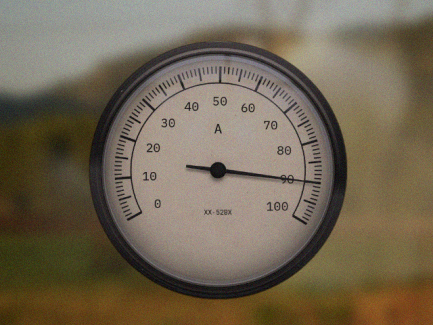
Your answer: 90,A
